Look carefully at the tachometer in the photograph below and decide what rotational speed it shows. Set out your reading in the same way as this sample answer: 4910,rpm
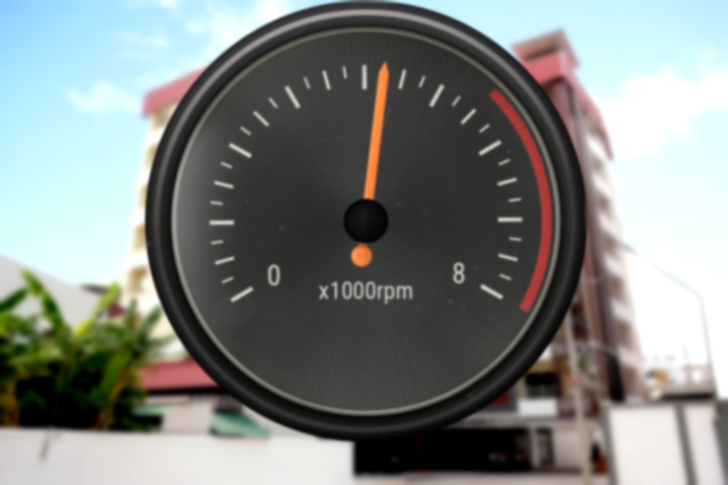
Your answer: 4250,rpm
